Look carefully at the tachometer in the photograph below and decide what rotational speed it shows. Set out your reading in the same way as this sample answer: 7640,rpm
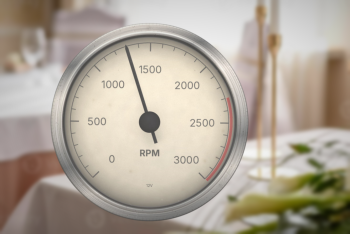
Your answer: 1300,rpm
